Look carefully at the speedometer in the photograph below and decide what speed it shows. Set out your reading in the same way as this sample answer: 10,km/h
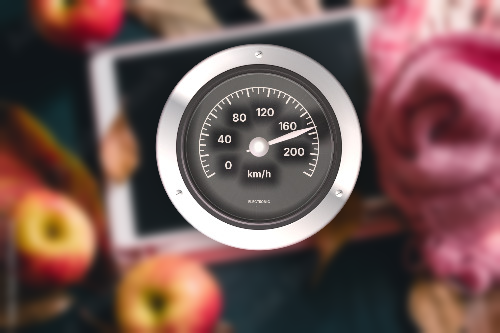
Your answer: 175,km/h
